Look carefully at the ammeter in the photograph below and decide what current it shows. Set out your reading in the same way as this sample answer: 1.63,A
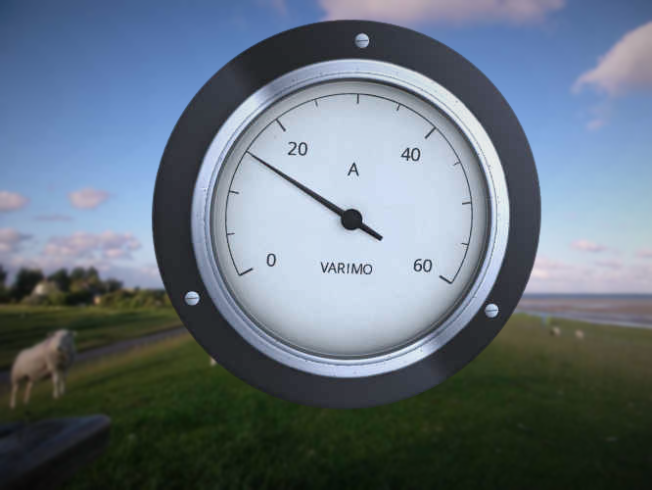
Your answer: 15,A
